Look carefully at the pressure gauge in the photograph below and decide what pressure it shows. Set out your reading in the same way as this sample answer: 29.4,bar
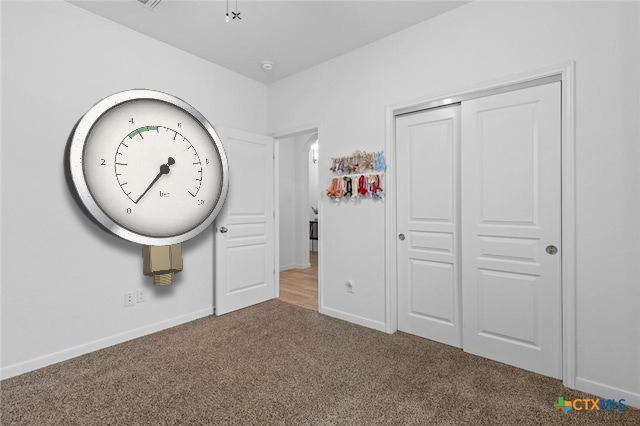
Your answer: 0,bar
